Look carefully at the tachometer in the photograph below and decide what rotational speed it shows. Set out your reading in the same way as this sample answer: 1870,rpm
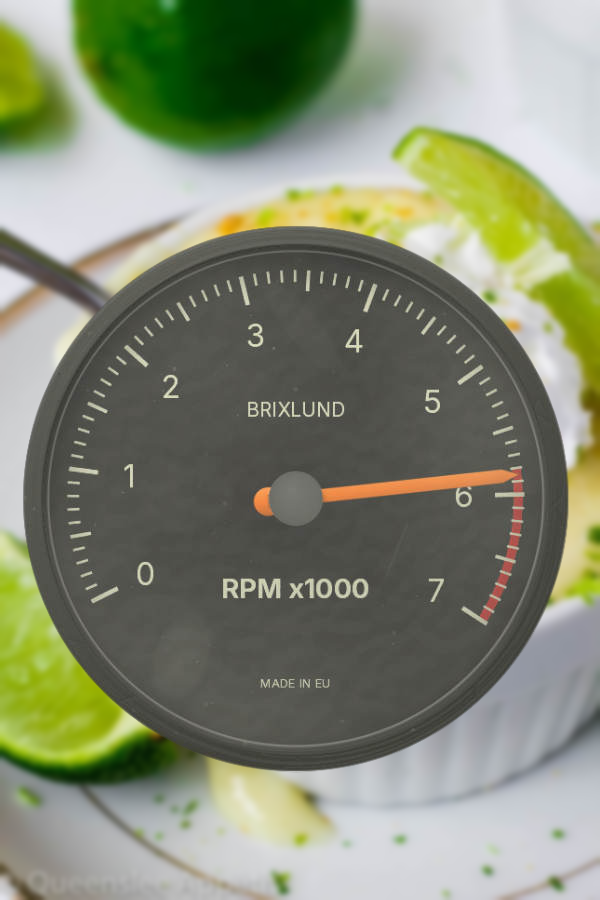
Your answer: 5850,rpm
